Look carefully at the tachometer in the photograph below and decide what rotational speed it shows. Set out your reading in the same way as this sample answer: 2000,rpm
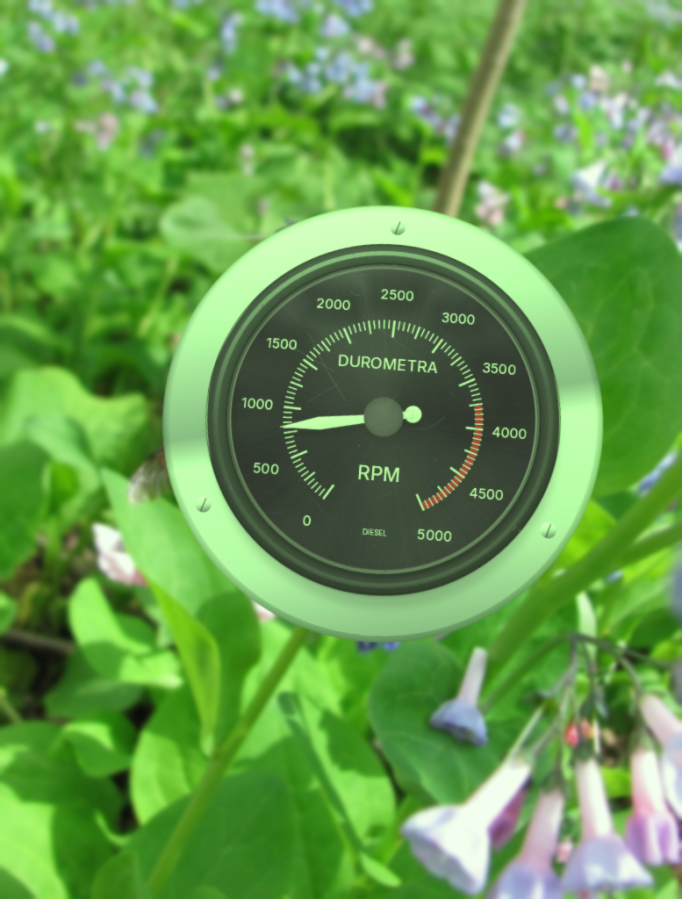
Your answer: 800,rpm
